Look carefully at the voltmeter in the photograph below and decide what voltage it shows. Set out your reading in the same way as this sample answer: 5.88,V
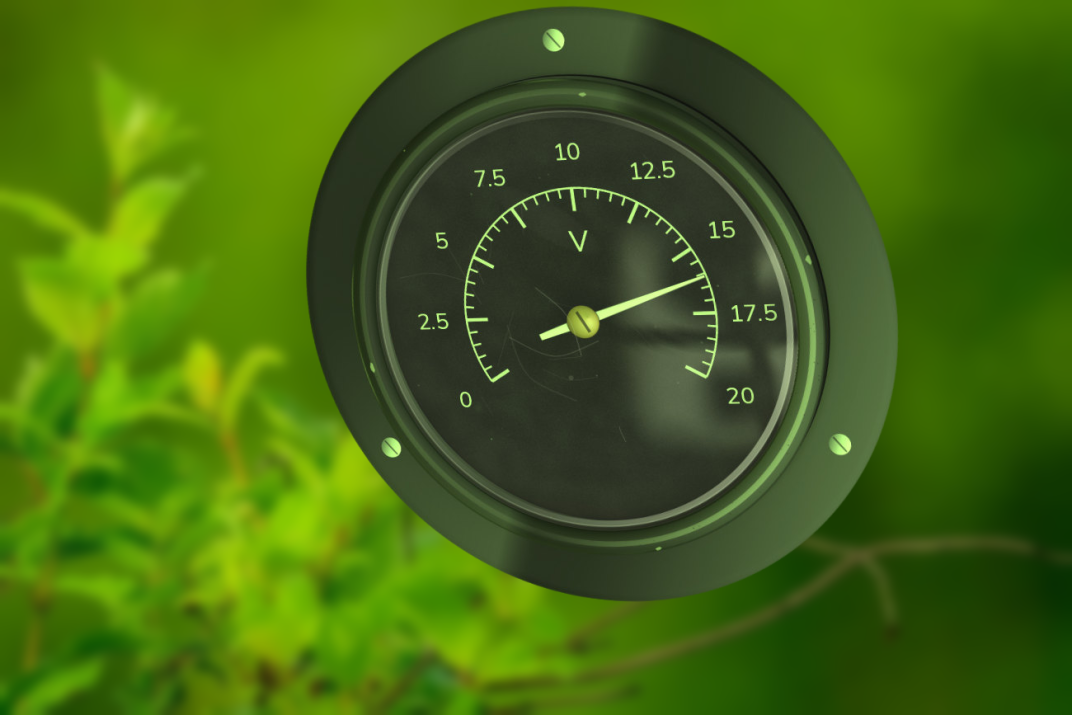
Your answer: 16,V
